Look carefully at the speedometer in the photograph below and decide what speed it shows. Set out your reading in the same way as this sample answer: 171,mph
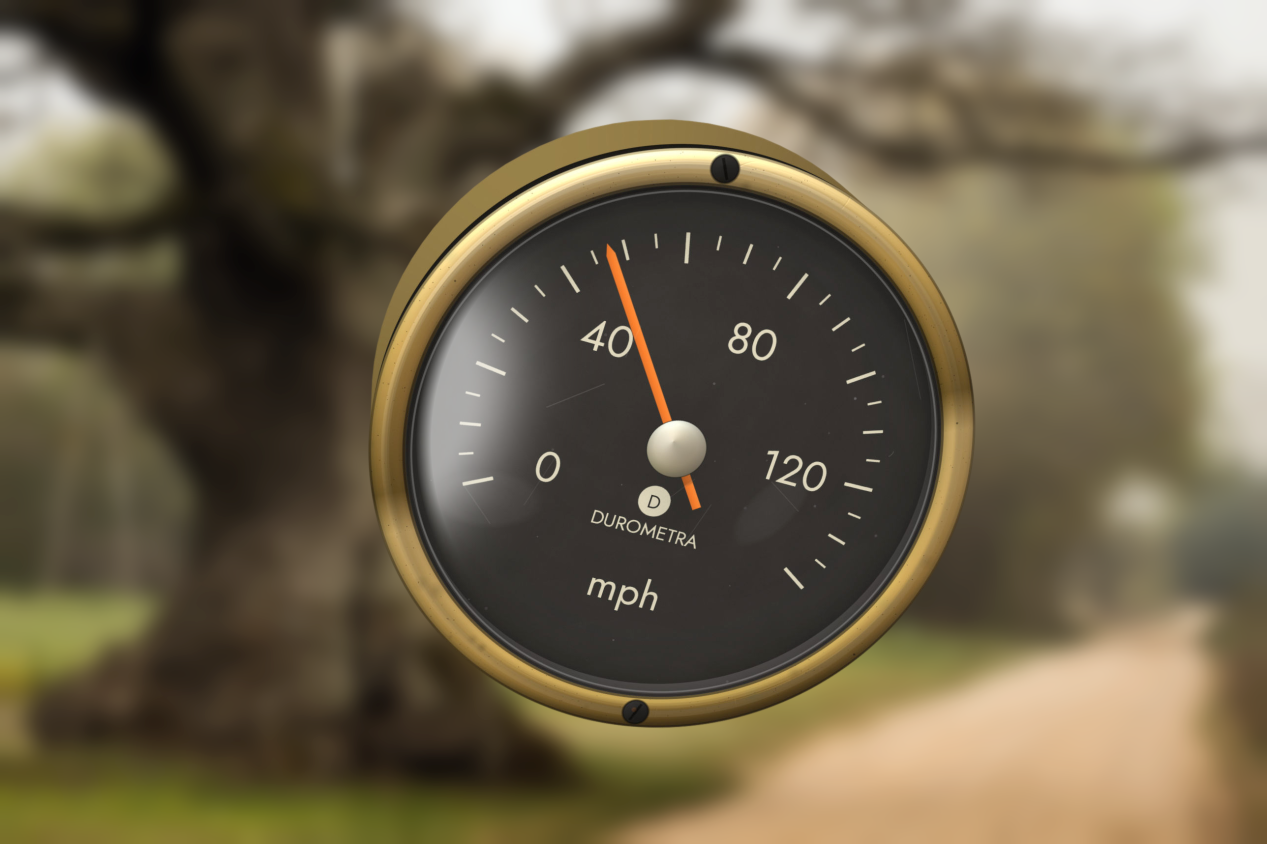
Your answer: 47.5,mph
